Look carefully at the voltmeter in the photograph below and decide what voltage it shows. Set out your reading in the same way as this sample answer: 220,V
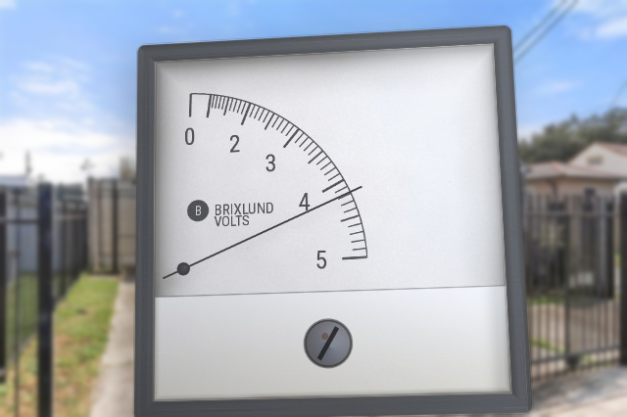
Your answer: 4.2,V
